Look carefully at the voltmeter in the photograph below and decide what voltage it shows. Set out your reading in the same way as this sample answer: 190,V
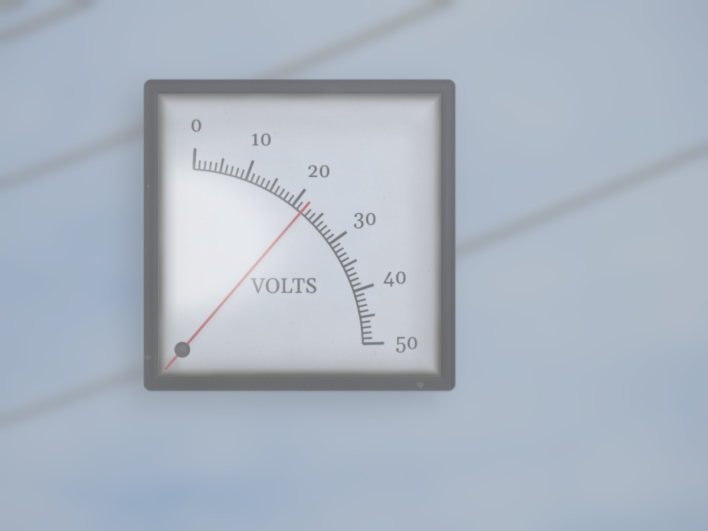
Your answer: 22,V
